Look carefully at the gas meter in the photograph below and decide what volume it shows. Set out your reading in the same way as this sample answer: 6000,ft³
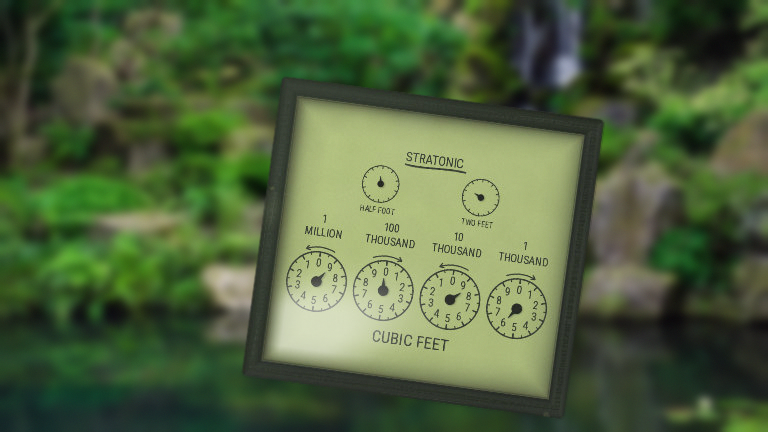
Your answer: 898600,ft³
